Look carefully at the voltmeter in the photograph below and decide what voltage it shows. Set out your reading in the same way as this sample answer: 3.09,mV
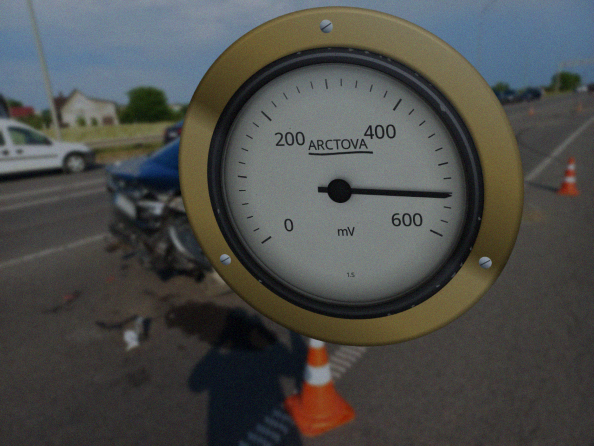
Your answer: 540,mV
